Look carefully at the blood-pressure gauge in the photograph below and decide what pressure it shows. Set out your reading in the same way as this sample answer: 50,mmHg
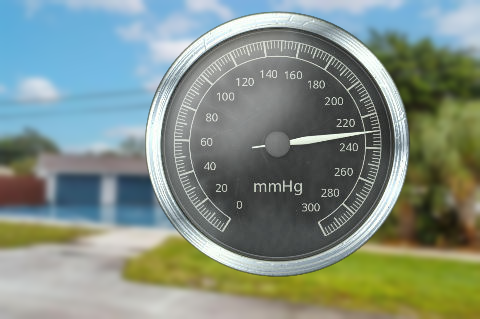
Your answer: 230,mmHg
